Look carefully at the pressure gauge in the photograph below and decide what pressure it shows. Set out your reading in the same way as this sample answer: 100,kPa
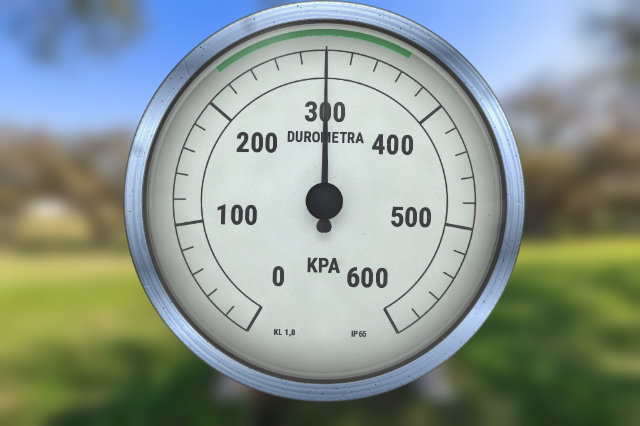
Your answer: 300,kPa
